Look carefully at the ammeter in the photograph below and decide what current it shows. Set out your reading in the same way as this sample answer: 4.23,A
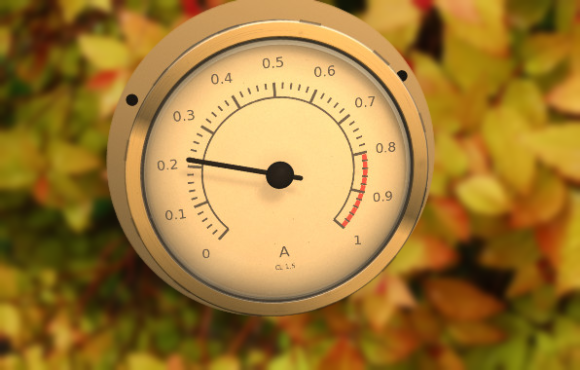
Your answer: 0.22,A
